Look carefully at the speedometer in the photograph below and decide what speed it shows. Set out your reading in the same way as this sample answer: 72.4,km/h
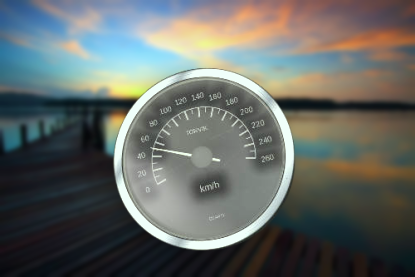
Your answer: 50,km/h
